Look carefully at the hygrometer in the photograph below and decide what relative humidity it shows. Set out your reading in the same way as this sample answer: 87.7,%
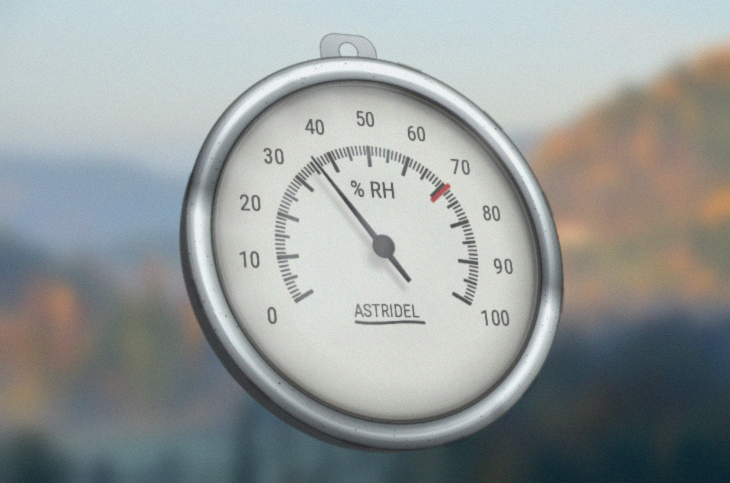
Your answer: 35,%
